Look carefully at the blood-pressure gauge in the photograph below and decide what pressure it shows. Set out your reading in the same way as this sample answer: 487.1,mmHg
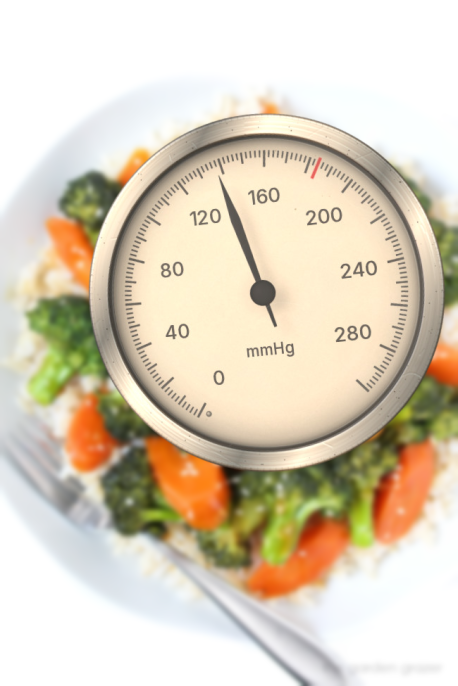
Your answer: 138,mmHg
